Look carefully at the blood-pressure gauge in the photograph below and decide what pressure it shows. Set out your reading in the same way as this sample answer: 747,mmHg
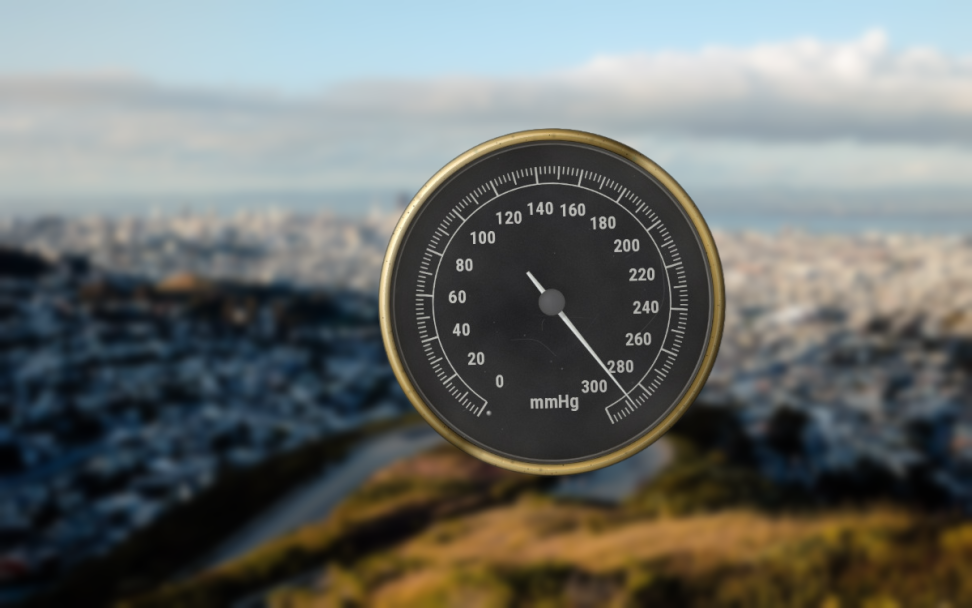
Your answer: 288,mmHg
